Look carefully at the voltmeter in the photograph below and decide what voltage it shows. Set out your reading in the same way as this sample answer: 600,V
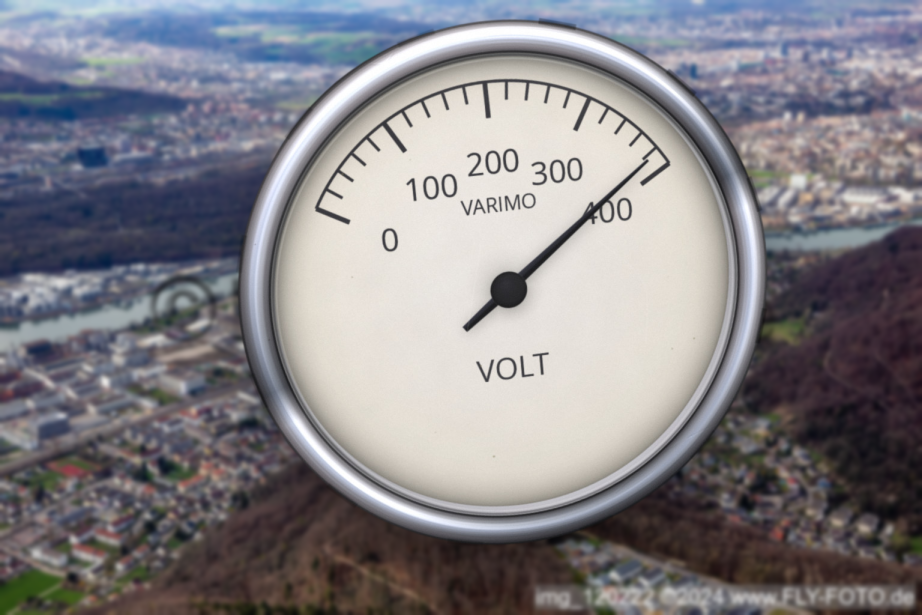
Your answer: 380,V
